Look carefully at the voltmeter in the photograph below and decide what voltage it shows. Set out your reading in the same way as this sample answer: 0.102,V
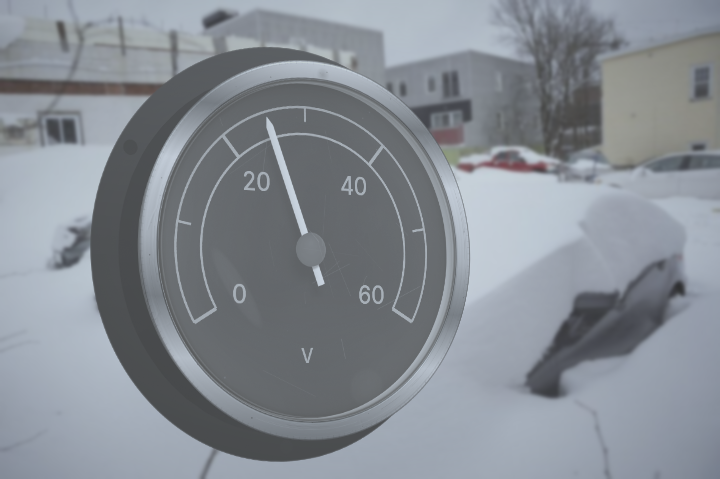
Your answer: 25,V
